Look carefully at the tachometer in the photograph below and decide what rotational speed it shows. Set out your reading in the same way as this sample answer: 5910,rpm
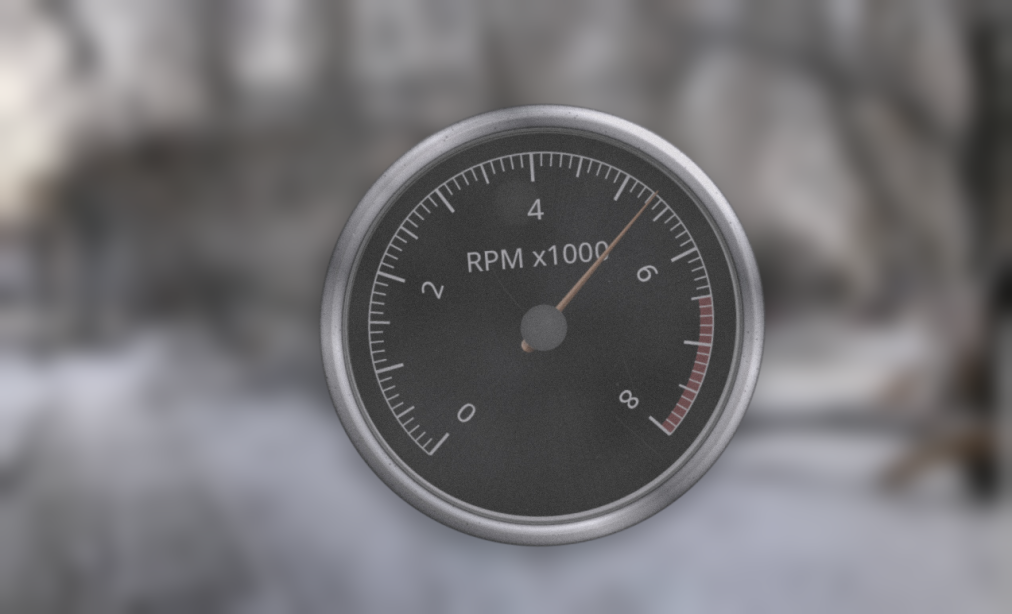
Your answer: 5300,rpm
